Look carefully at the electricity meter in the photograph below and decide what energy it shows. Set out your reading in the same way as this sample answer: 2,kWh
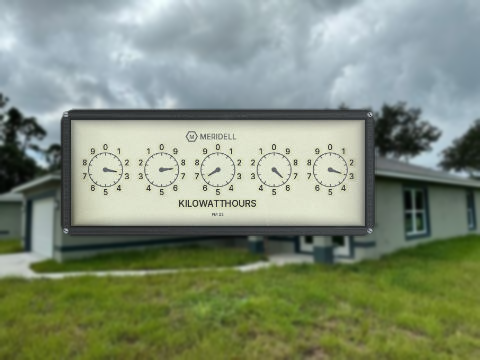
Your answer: 27663,kWh
